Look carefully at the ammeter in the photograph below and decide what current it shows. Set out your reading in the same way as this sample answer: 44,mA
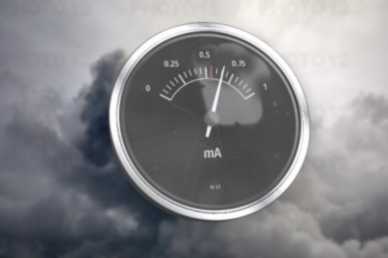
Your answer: 0.65,mA
